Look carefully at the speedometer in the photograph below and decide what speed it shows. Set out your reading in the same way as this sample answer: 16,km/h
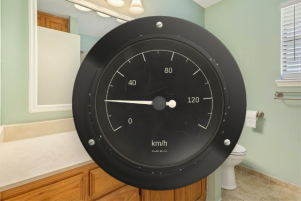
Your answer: 20,km/h
